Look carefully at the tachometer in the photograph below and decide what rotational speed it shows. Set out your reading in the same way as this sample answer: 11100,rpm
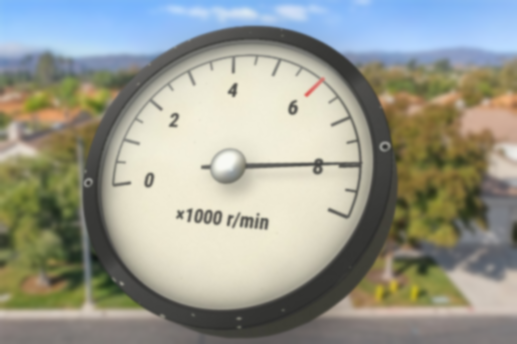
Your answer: 8000,rpm
